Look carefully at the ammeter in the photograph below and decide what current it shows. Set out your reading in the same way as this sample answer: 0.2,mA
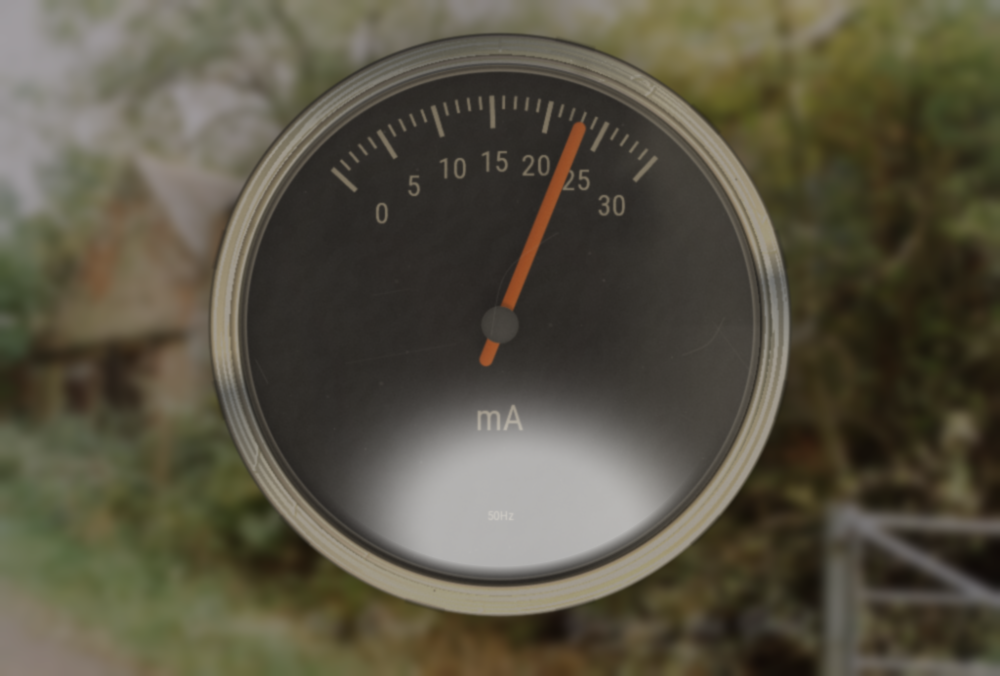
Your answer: 23,mA
